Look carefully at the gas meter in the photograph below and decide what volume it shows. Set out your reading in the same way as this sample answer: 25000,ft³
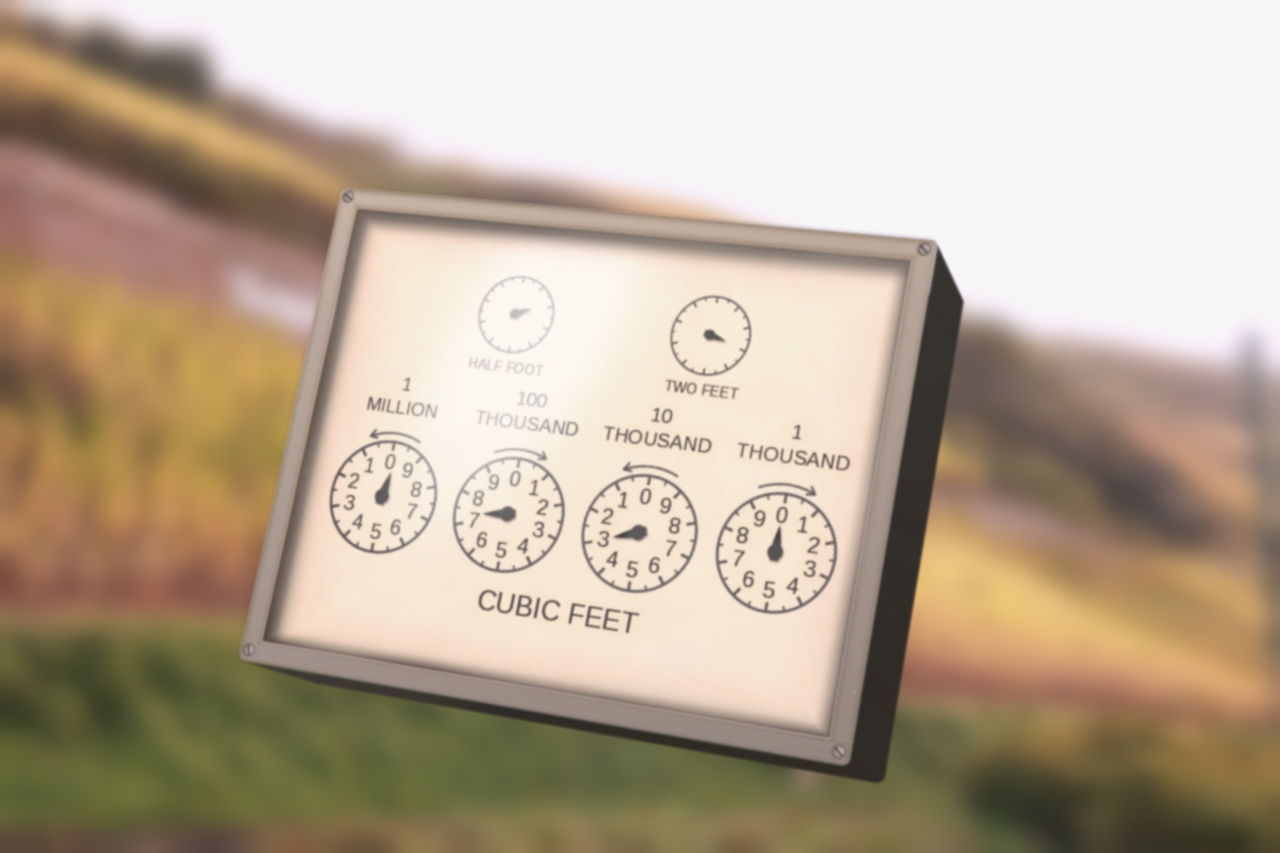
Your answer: 973000,ft³
